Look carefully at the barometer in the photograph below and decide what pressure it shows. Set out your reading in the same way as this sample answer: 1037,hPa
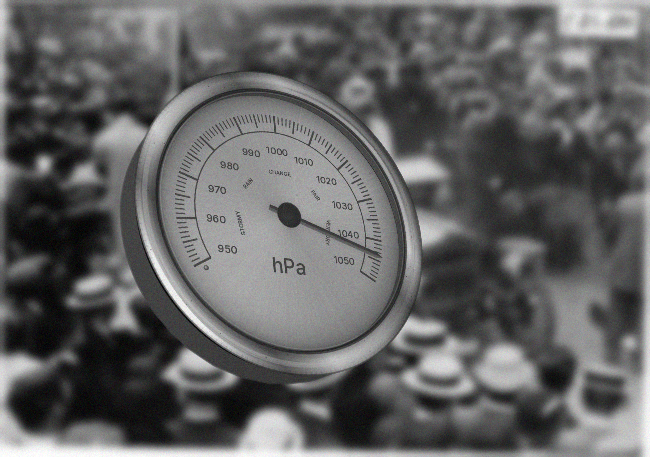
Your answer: 1045,hPa
